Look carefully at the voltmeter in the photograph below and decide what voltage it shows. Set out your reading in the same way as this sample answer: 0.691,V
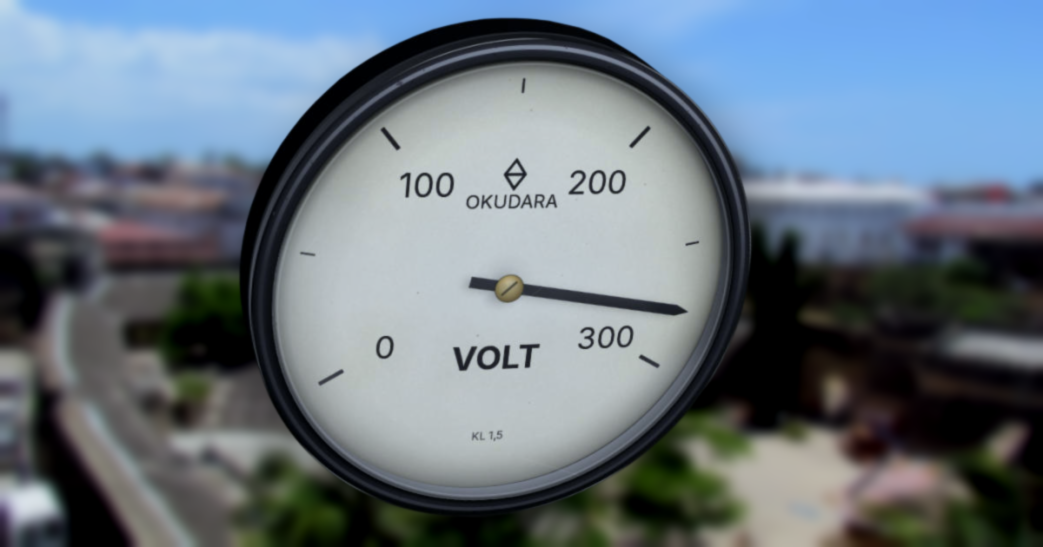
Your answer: 275,V
